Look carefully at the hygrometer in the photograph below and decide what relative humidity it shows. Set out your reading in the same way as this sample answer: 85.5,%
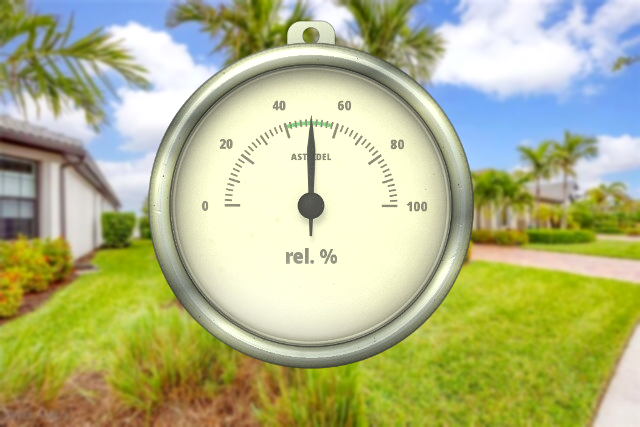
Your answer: 50,%
